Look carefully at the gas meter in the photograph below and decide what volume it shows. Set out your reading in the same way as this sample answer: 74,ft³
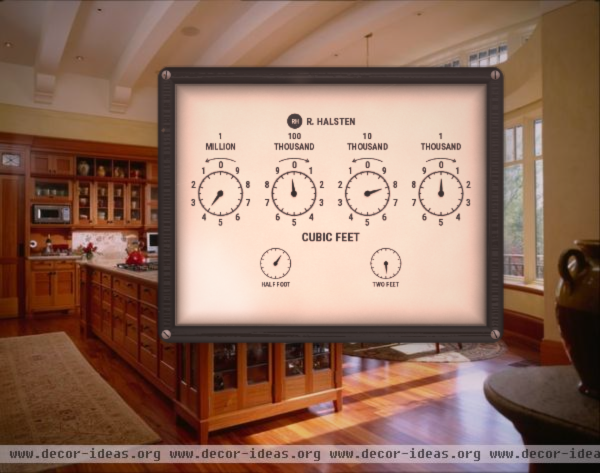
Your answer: 398000,ft³
